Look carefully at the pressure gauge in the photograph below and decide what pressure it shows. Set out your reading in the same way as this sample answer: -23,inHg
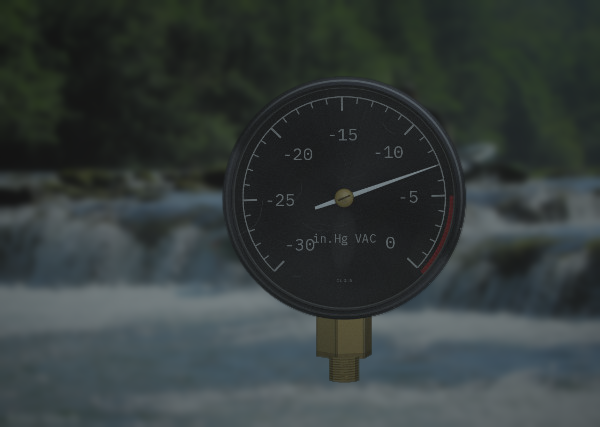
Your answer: -7,inHg
